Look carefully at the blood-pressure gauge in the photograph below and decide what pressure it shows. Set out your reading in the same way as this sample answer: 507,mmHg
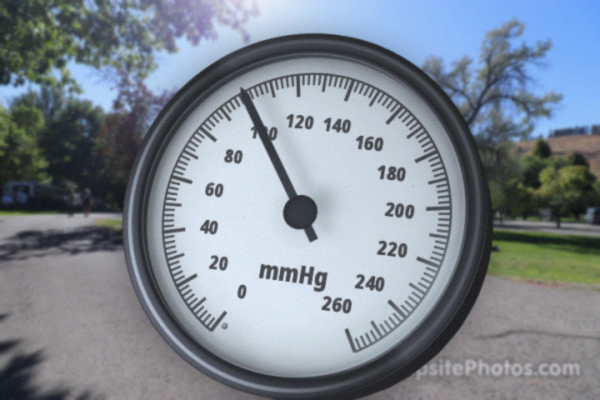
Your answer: 100,mmHg
